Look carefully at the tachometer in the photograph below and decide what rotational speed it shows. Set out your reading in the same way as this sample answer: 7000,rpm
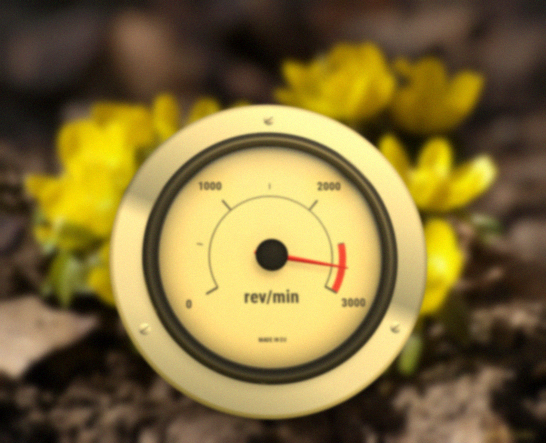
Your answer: 2750,rpm
